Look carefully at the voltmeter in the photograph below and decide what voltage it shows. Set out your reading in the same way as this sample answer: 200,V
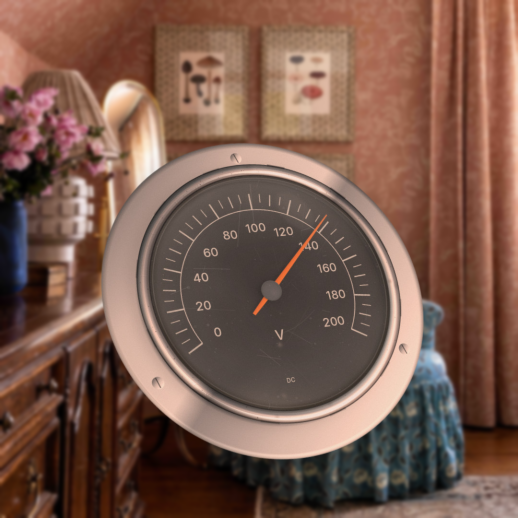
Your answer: 137.5,V
